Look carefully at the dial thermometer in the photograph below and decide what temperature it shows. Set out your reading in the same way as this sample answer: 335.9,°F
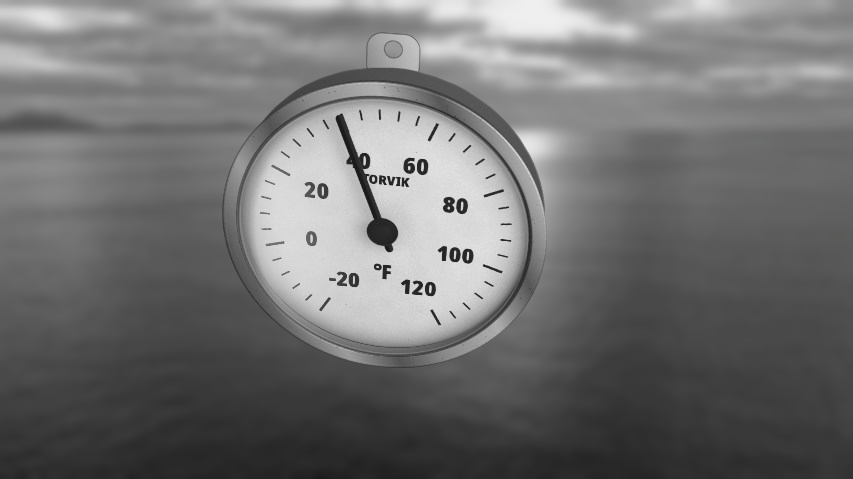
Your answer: 40,°F
